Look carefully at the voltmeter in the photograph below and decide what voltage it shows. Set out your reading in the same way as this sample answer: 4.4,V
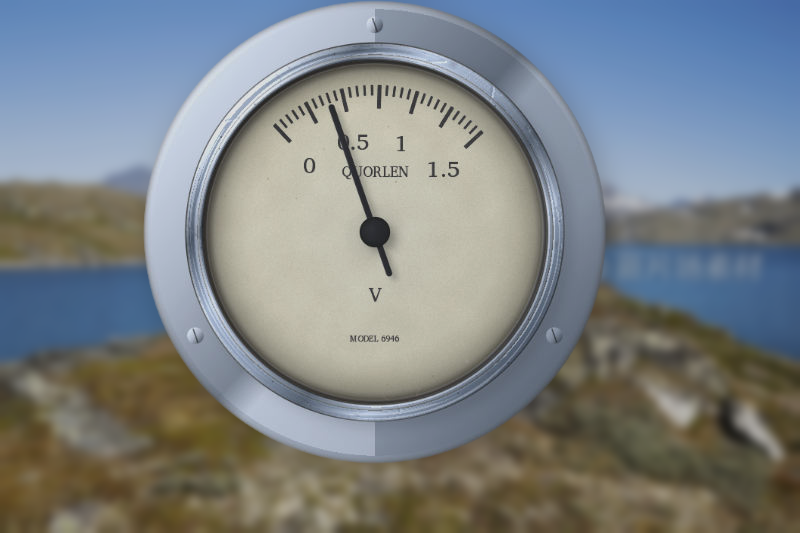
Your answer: 0.4,V
